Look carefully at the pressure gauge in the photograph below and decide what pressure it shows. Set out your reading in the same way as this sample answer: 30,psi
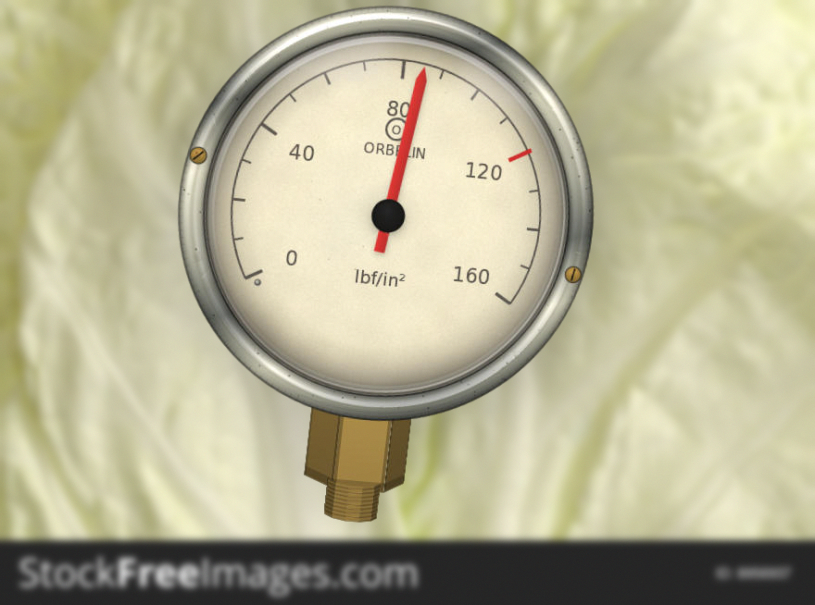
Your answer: 85,psi
